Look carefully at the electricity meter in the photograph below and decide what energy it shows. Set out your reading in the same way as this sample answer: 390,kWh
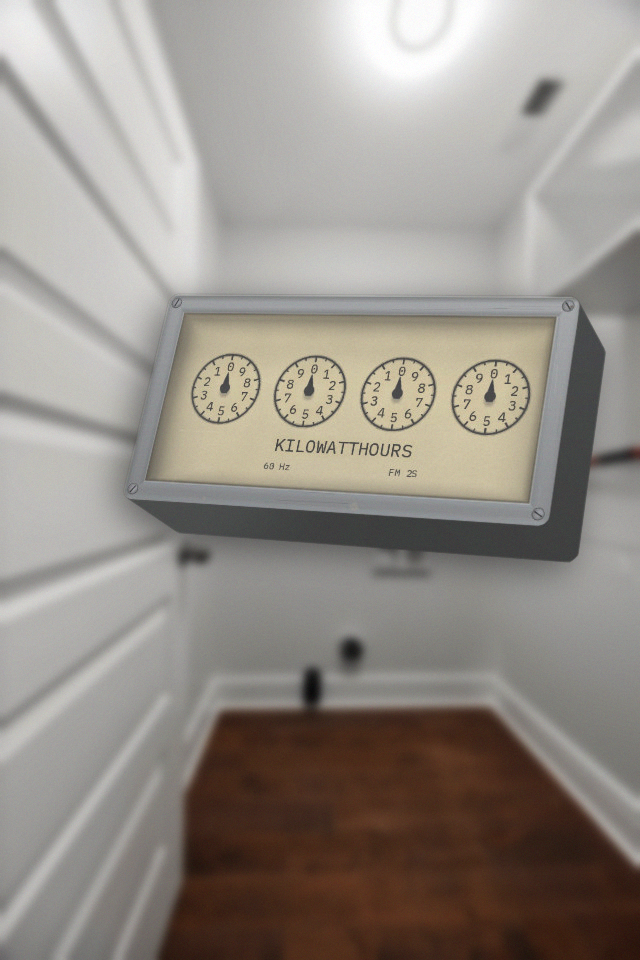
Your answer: 0,kWh
